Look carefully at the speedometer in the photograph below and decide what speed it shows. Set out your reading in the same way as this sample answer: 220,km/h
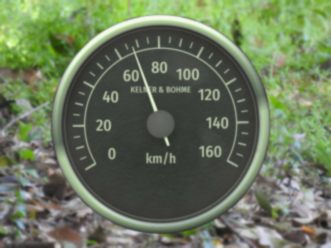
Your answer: 67.5,km/h
